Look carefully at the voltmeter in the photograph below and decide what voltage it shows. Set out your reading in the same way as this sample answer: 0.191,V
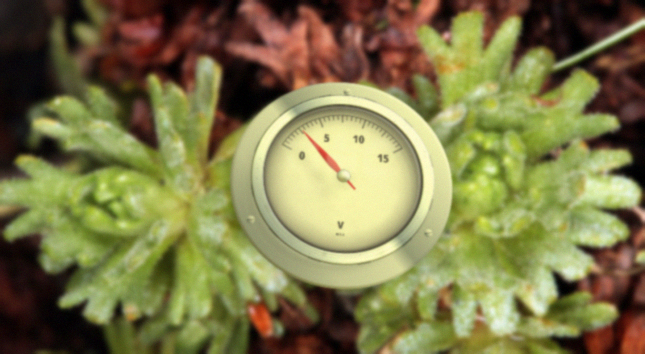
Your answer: 2.5,V
